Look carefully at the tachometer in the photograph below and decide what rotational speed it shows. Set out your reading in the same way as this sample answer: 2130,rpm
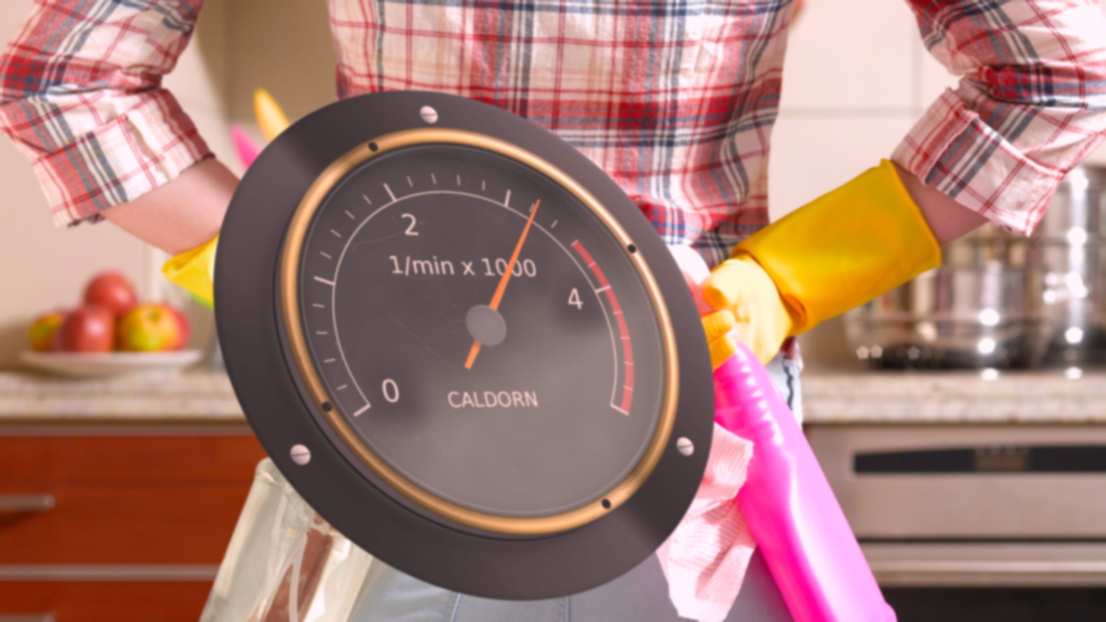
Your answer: 3200,rpm
